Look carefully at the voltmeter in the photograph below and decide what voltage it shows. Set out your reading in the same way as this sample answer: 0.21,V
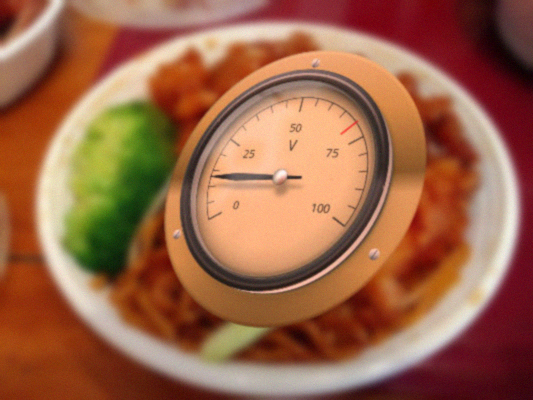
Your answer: 12.5,V
